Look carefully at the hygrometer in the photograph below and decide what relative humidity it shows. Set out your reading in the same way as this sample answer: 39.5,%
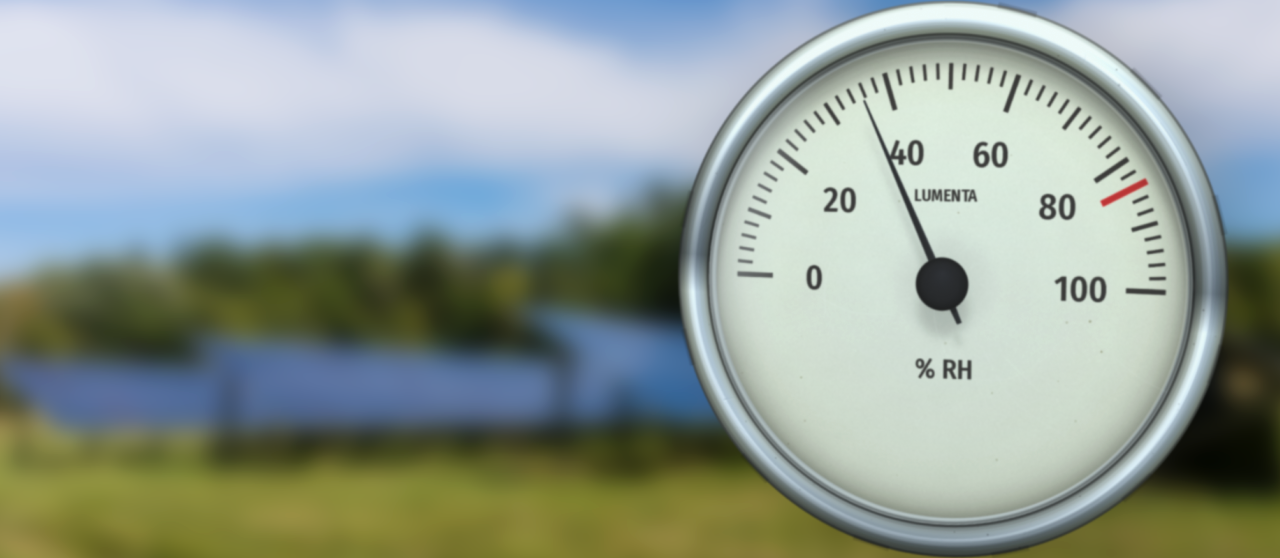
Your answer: 36,%
